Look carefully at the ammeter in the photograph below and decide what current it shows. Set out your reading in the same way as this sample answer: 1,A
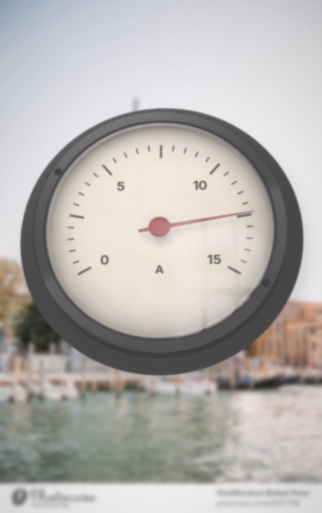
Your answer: 12.5,A
